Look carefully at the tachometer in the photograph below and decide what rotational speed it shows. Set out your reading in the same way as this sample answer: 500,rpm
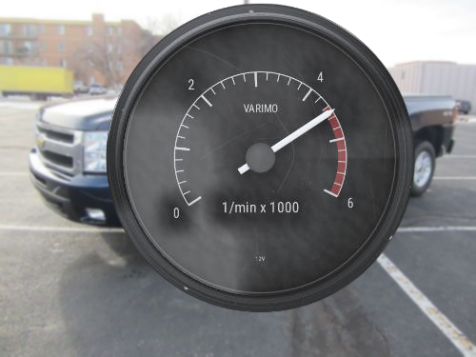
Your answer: 4500,rpm
